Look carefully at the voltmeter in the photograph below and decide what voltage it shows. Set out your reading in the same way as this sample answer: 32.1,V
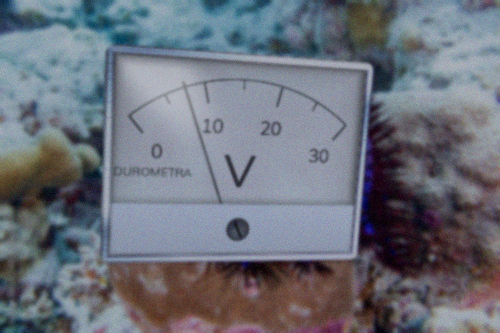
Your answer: 7.5,V
